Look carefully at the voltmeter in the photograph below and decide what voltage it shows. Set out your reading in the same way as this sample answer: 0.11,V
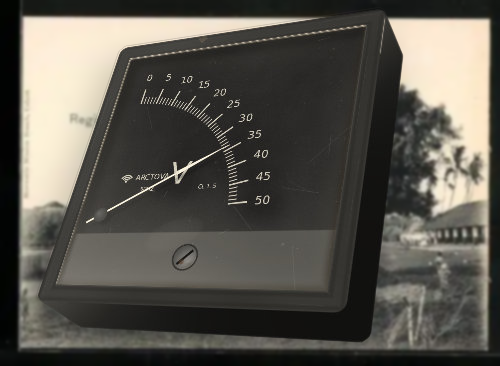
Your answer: 35,V
